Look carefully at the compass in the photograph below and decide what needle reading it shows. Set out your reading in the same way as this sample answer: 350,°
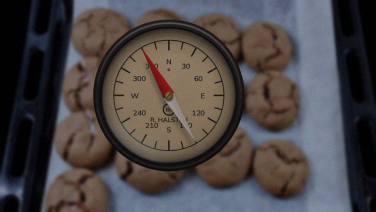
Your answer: 330,°
